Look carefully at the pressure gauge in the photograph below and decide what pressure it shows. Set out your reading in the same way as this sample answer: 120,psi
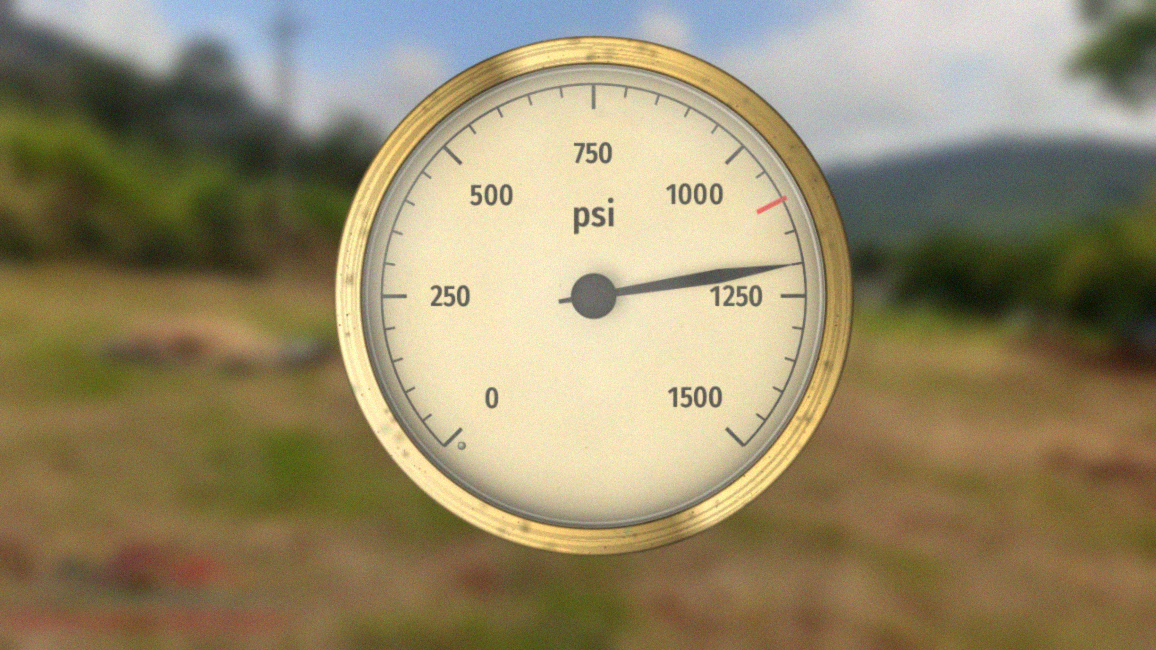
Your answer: 1200,psi
